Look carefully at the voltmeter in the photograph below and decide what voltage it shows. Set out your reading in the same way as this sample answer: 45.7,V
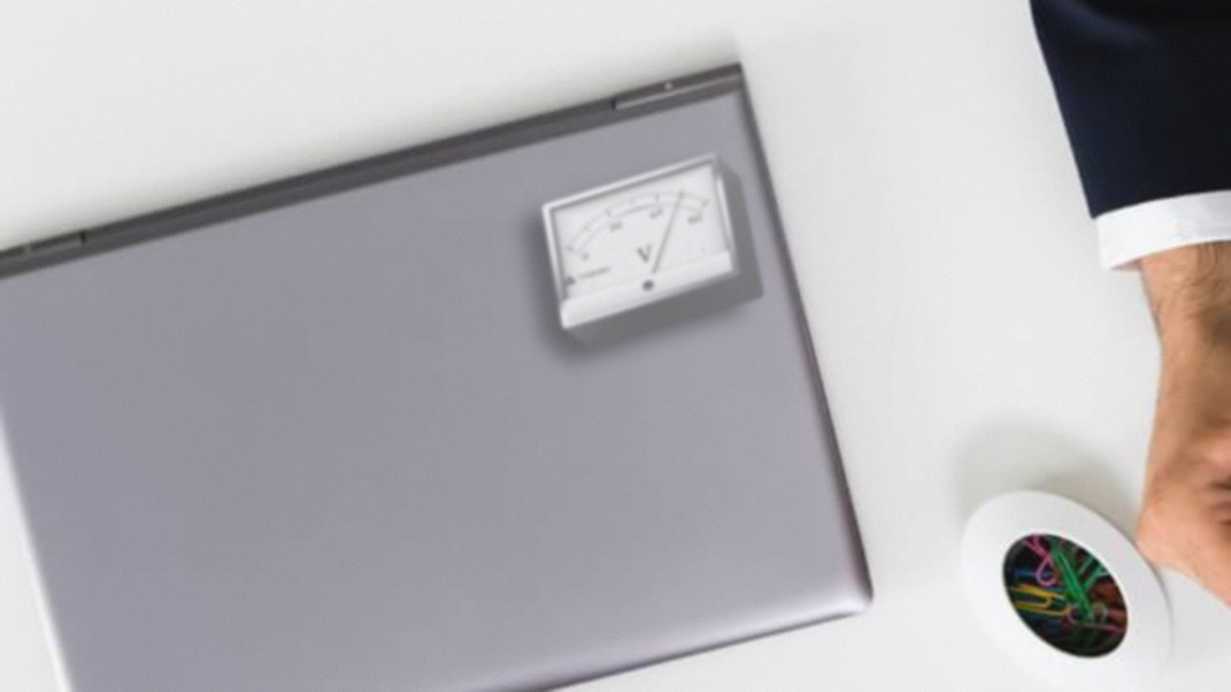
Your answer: 50,V
